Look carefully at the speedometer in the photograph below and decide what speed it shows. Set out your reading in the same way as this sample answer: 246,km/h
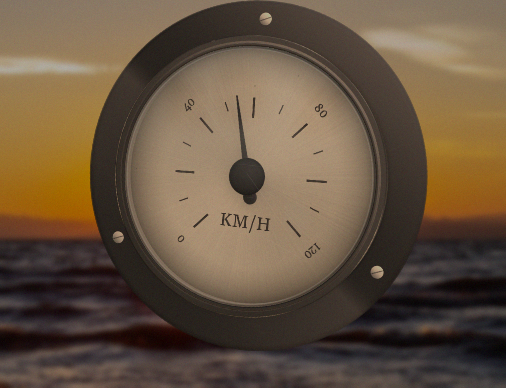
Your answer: 55,km/h
